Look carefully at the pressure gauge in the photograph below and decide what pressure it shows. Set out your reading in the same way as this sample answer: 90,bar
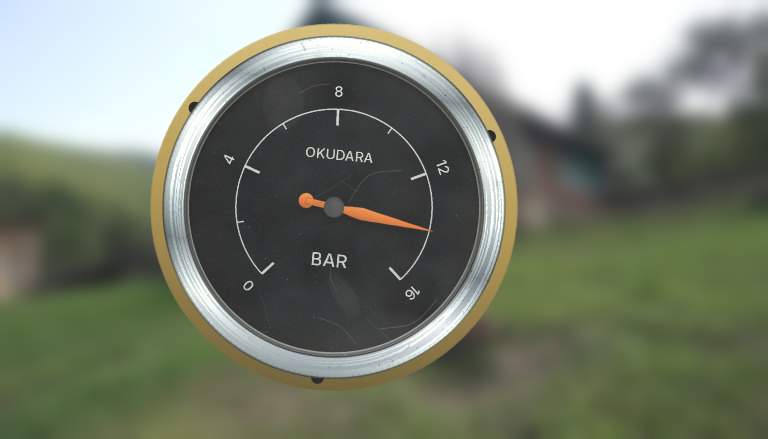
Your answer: 14,bar
